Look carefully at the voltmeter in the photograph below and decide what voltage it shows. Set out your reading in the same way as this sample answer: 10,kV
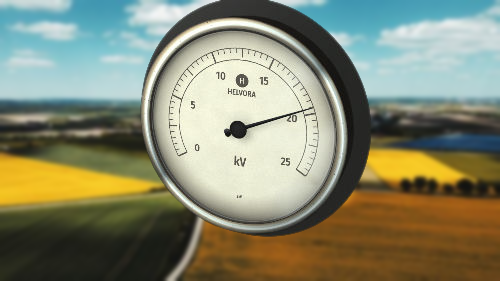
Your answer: 19.5,kV
